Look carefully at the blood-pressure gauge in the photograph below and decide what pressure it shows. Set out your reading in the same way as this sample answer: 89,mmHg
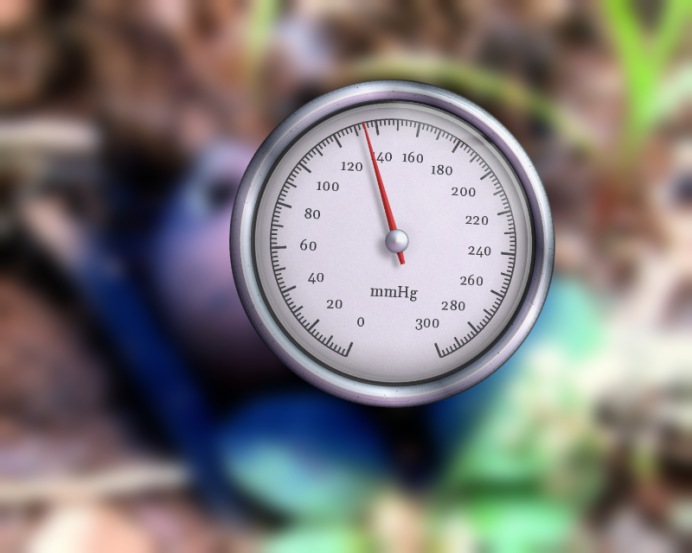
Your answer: 134,mmHg
